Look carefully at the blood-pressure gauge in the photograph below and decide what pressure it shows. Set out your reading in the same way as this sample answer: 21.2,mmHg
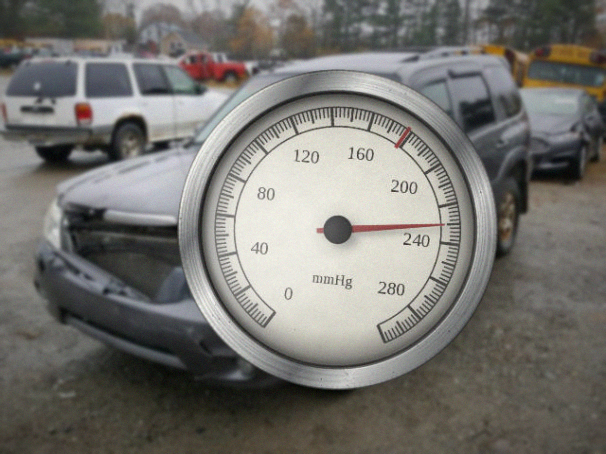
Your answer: 230,mmHg
